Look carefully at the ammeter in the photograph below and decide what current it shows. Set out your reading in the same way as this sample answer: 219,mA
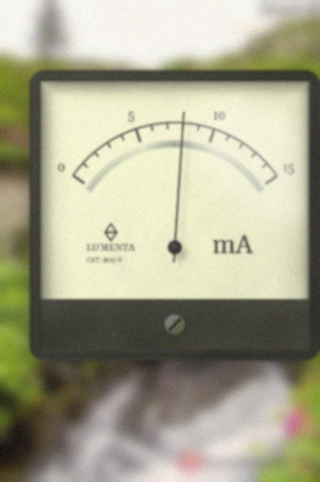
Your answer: 8,mA
